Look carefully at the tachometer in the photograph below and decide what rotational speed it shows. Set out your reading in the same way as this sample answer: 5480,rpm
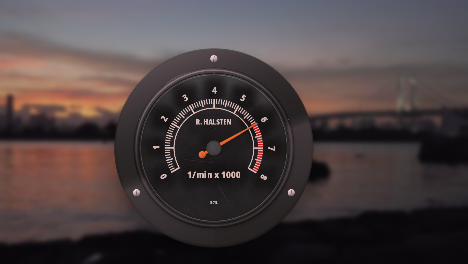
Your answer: 6000,rpm
